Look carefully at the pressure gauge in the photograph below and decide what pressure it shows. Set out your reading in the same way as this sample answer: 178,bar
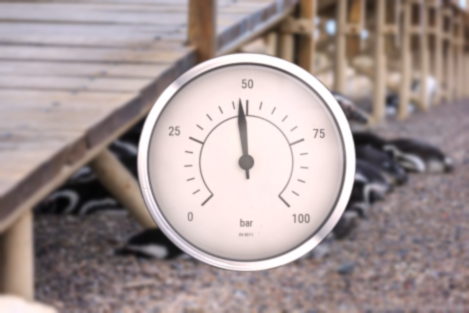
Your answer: 47.5,bar
